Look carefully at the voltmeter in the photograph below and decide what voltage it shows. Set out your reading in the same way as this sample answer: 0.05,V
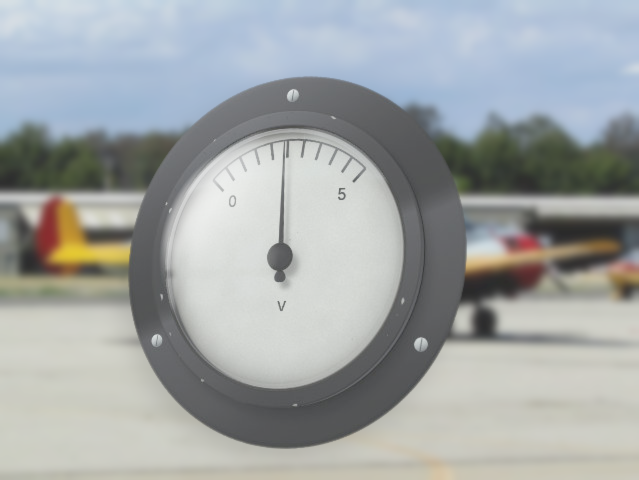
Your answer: 2.5,V
